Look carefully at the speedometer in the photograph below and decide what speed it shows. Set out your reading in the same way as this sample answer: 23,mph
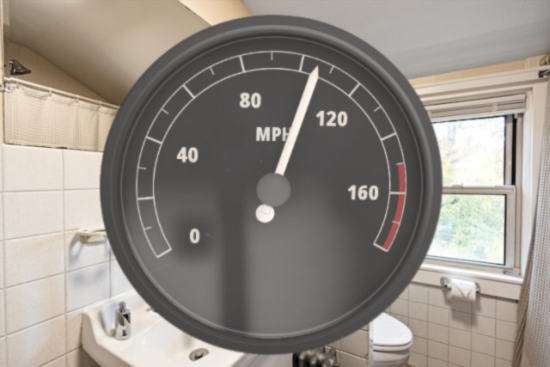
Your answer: 105,mph
